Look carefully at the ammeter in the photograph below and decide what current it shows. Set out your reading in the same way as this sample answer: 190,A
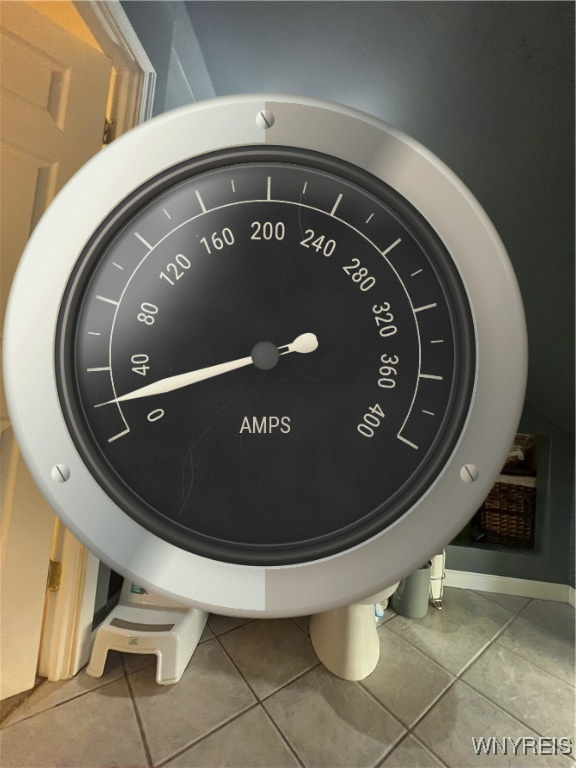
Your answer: 20,A
